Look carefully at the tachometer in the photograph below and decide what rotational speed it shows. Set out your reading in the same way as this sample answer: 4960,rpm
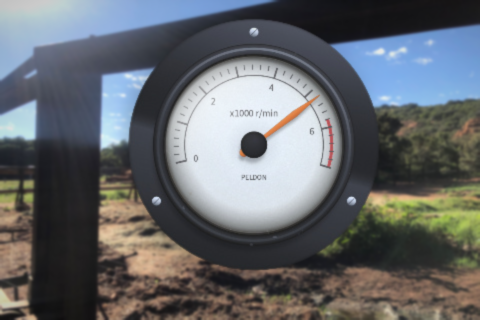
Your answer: 5200,rpm
